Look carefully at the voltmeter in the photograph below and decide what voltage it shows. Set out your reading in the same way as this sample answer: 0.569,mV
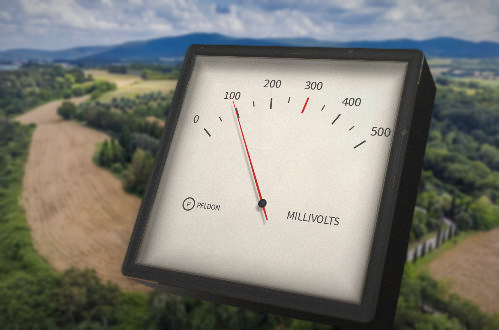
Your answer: 100,mV
